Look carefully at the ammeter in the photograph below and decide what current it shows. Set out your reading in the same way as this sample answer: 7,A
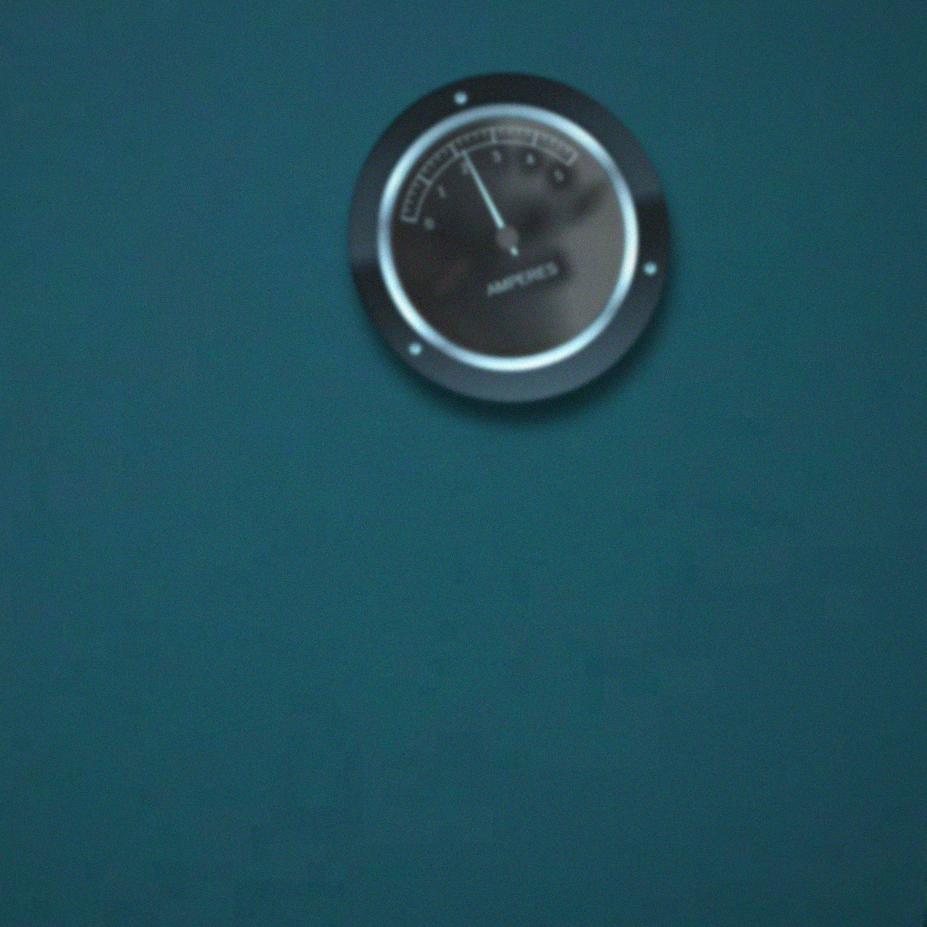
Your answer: 2.2,A
